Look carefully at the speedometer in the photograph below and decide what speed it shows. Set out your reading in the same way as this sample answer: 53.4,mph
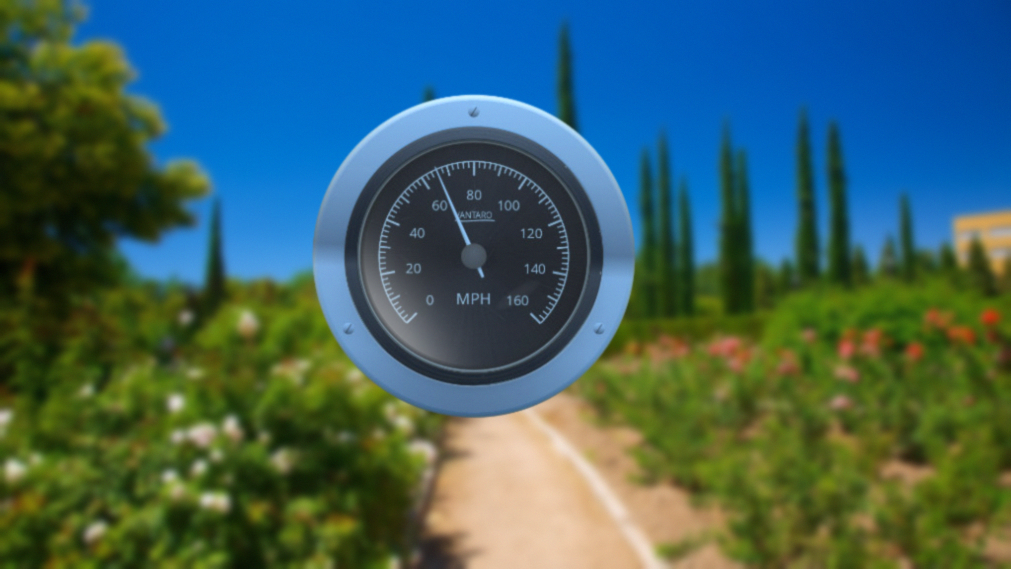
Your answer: 66,mph
